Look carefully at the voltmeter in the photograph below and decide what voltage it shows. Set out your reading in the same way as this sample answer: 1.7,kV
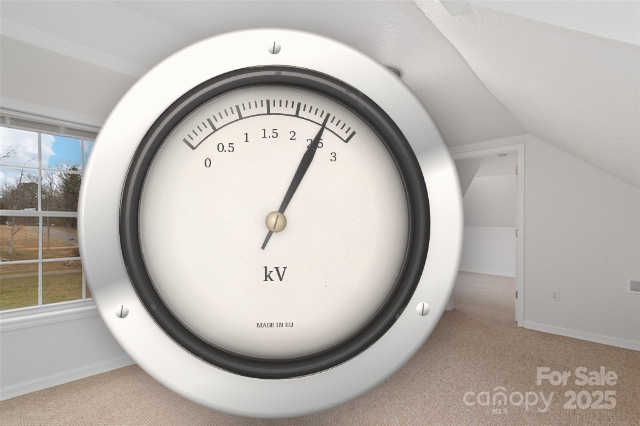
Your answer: 2.5,kV
